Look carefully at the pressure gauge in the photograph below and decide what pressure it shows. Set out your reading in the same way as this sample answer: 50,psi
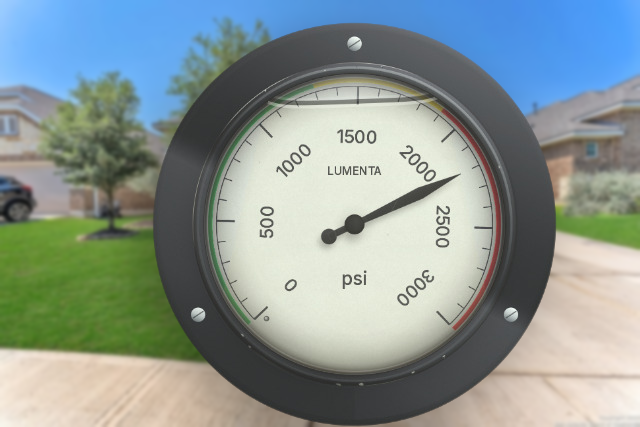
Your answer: 2200,psi
